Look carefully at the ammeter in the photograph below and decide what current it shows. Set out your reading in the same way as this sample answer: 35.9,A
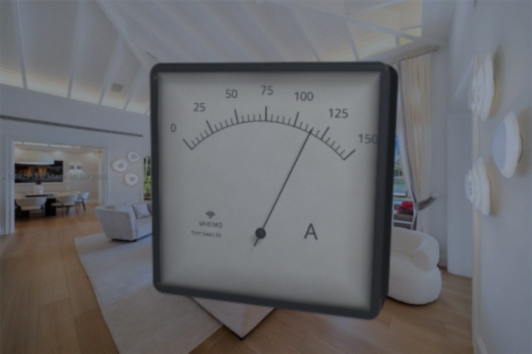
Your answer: 115,A
